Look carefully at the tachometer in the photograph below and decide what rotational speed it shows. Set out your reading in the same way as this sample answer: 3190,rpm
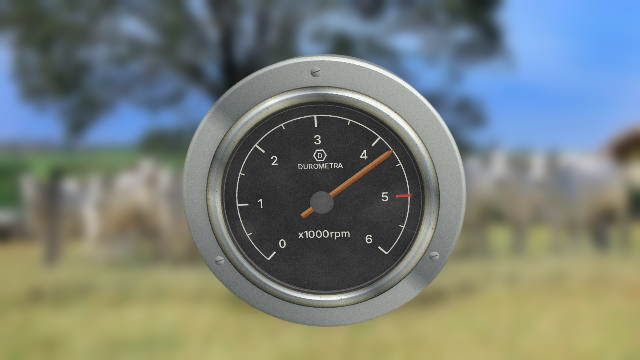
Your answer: 4250,rpm
